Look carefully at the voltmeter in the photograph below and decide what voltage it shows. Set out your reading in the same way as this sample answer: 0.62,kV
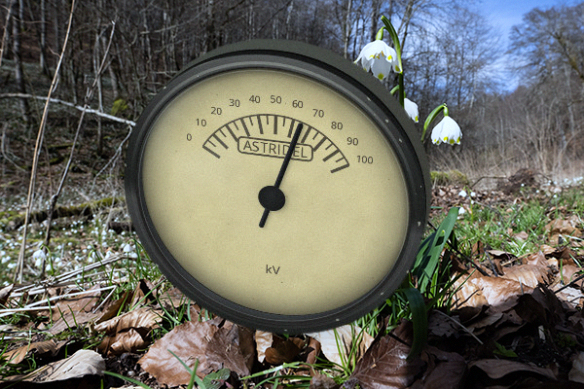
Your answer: 65,kV
